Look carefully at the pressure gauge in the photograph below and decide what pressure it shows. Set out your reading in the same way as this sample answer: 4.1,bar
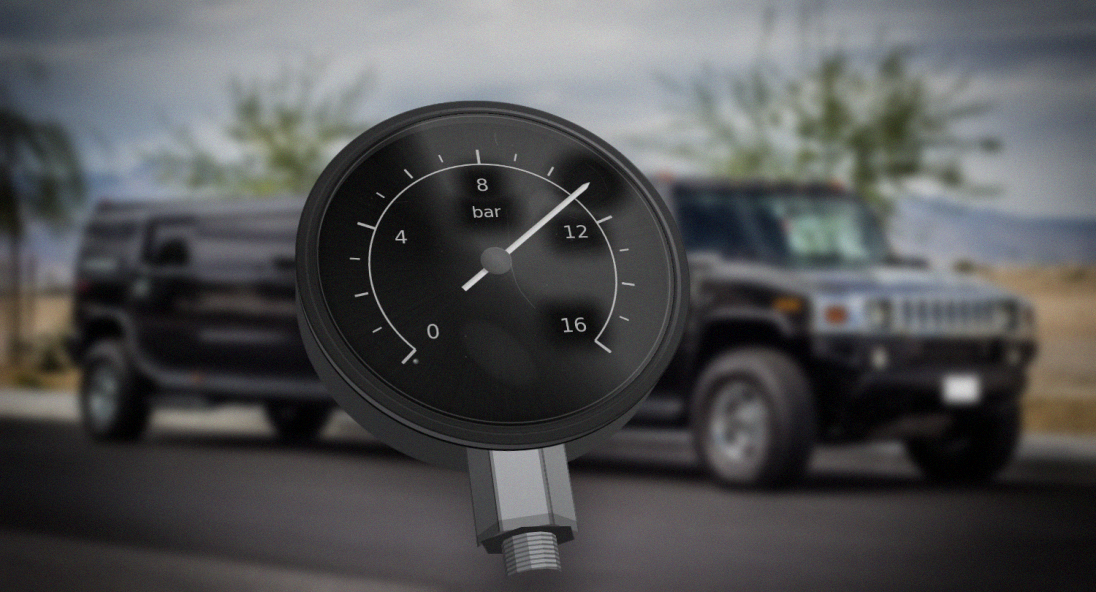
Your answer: 11,bar
